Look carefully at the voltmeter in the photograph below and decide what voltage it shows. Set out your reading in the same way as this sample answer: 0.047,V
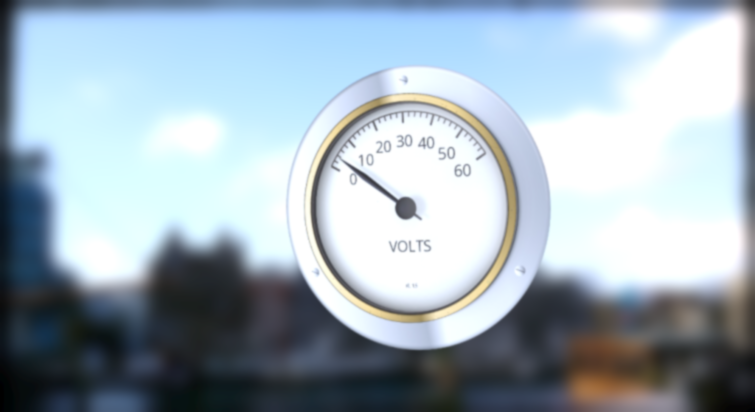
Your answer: 4,V
